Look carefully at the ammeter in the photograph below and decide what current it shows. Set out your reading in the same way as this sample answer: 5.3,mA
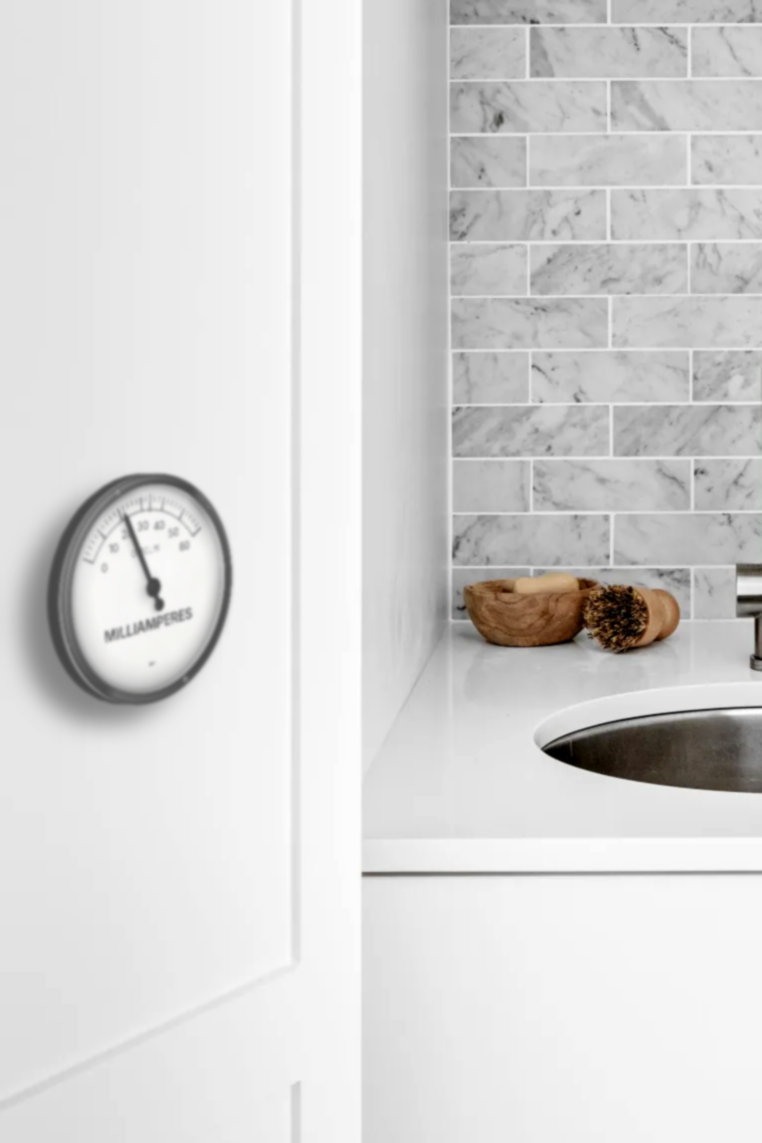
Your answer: 20,mA
